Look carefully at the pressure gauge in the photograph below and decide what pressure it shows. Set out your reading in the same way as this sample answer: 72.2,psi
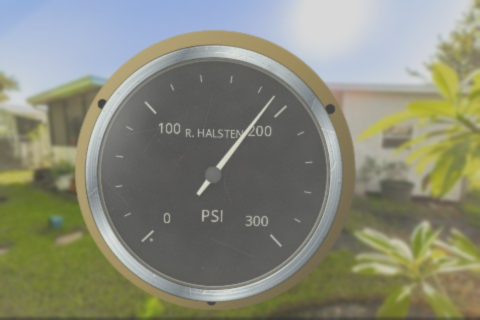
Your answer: 190,psi
